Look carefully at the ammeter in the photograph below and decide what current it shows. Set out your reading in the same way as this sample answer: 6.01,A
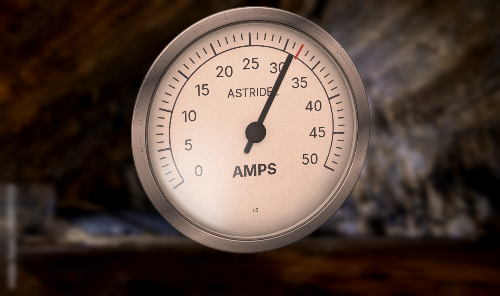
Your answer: 31,A
